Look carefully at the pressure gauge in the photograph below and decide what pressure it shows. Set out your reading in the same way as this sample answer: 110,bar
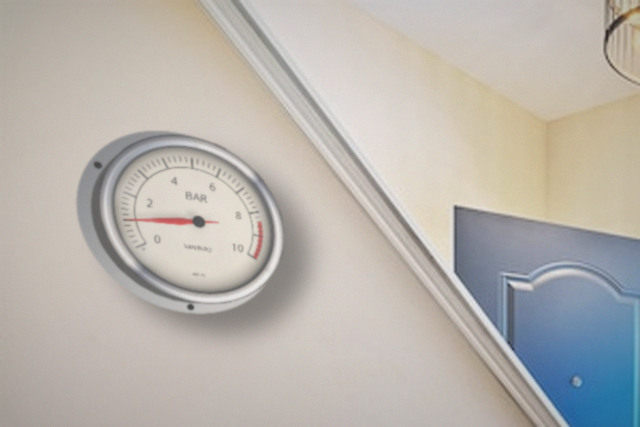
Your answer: 1,bar
